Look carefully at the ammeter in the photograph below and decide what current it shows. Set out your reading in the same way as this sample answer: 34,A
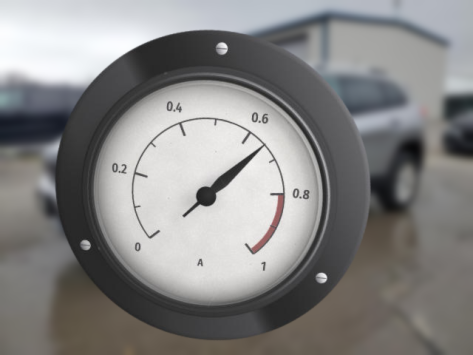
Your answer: 0.65,A
